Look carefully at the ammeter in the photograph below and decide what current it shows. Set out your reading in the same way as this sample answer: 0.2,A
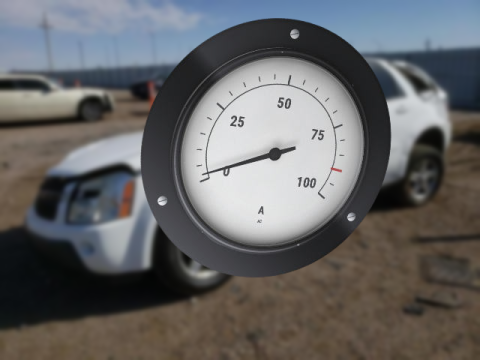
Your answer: 2.5,A
